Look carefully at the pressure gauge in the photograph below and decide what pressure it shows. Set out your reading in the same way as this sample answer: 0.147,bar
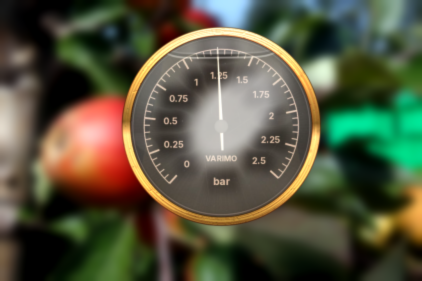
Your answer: 1.25,bar
